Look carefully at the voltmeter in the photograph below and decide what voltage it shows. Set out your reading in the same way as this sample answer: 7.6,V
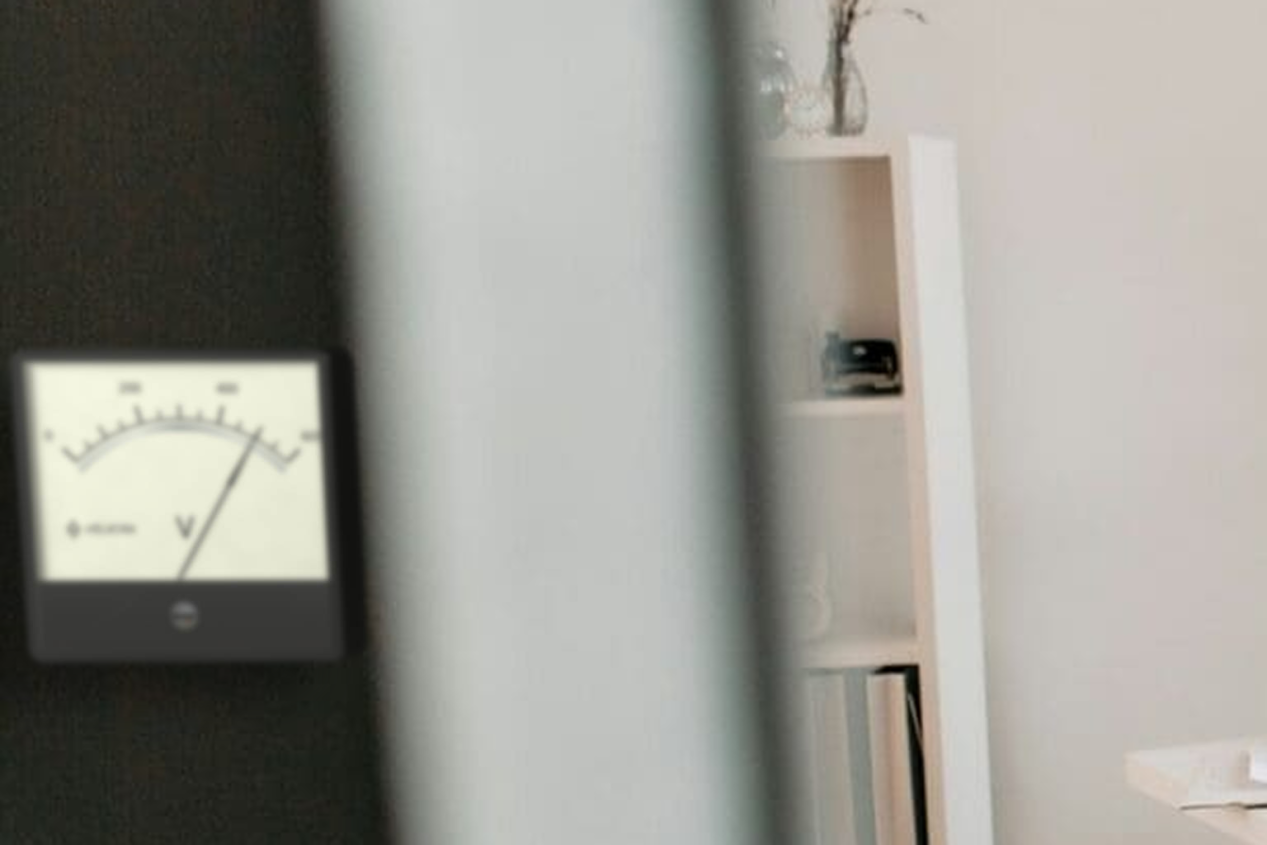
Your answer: 500,V
